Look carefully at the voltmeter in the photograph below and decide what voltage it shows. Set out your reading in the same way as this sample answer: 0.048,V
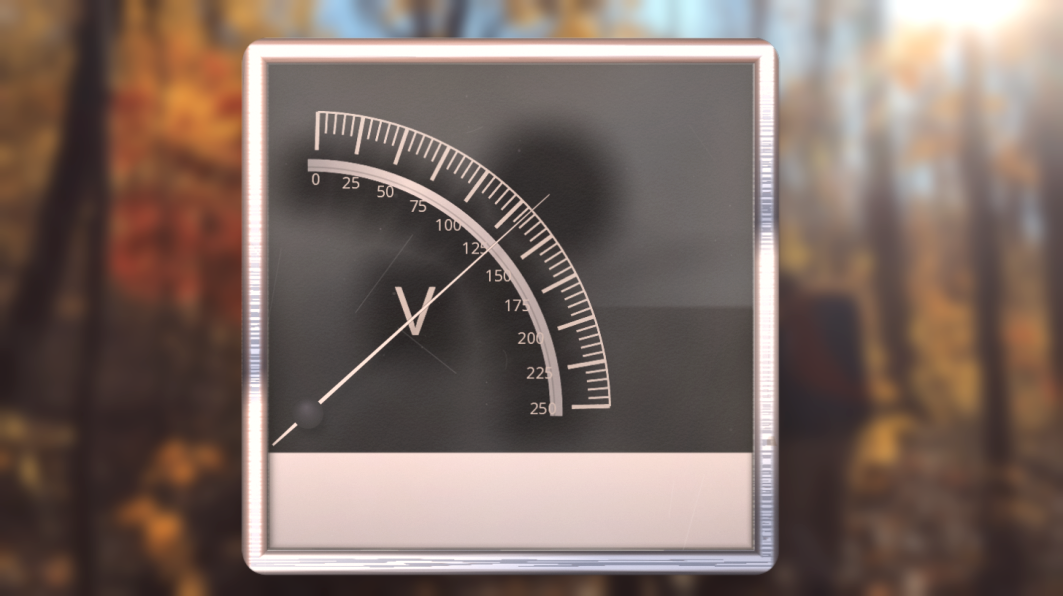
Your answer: 132.5,V
